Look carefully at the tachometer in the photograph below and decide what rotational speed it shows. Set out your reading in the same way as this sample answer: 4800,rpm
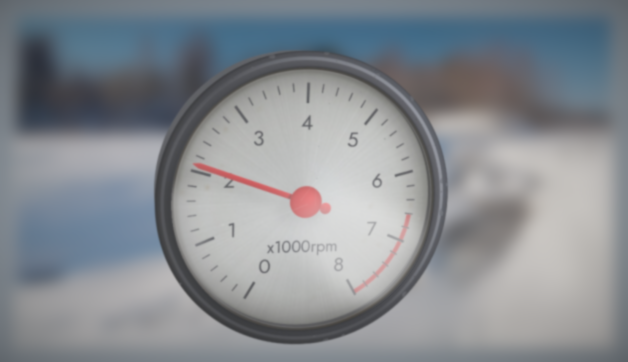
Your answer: 2100,rpm
